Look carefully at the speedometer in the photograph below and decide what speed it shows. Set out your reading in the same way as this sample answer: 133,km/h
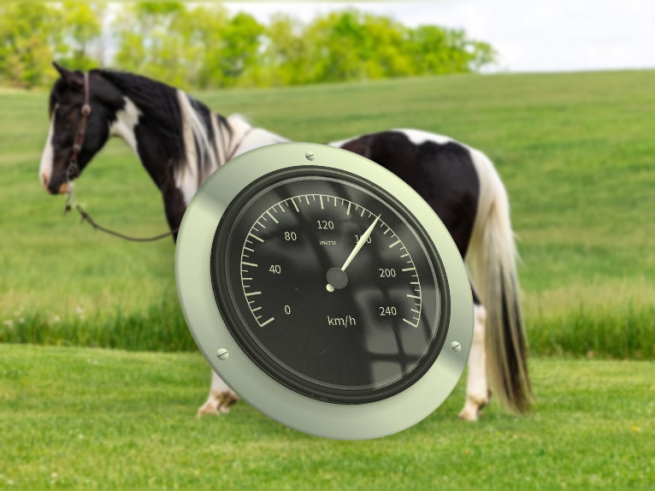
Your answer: 160,km/h
